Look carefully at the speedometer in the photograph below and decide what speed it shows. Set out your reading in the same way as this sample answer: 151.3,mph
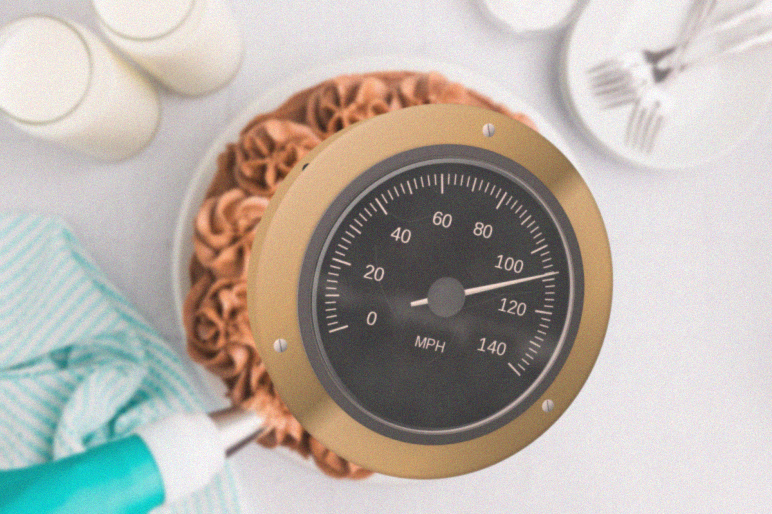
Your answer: 108,mph
